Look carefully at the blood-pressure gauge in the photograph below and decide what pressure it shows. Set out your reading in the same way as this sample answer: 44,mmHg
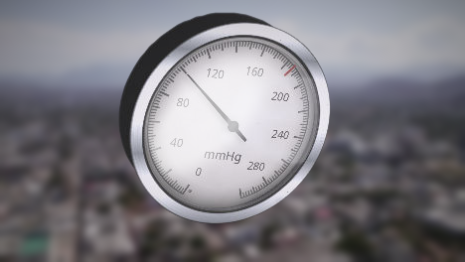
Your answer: 100,mmHg
